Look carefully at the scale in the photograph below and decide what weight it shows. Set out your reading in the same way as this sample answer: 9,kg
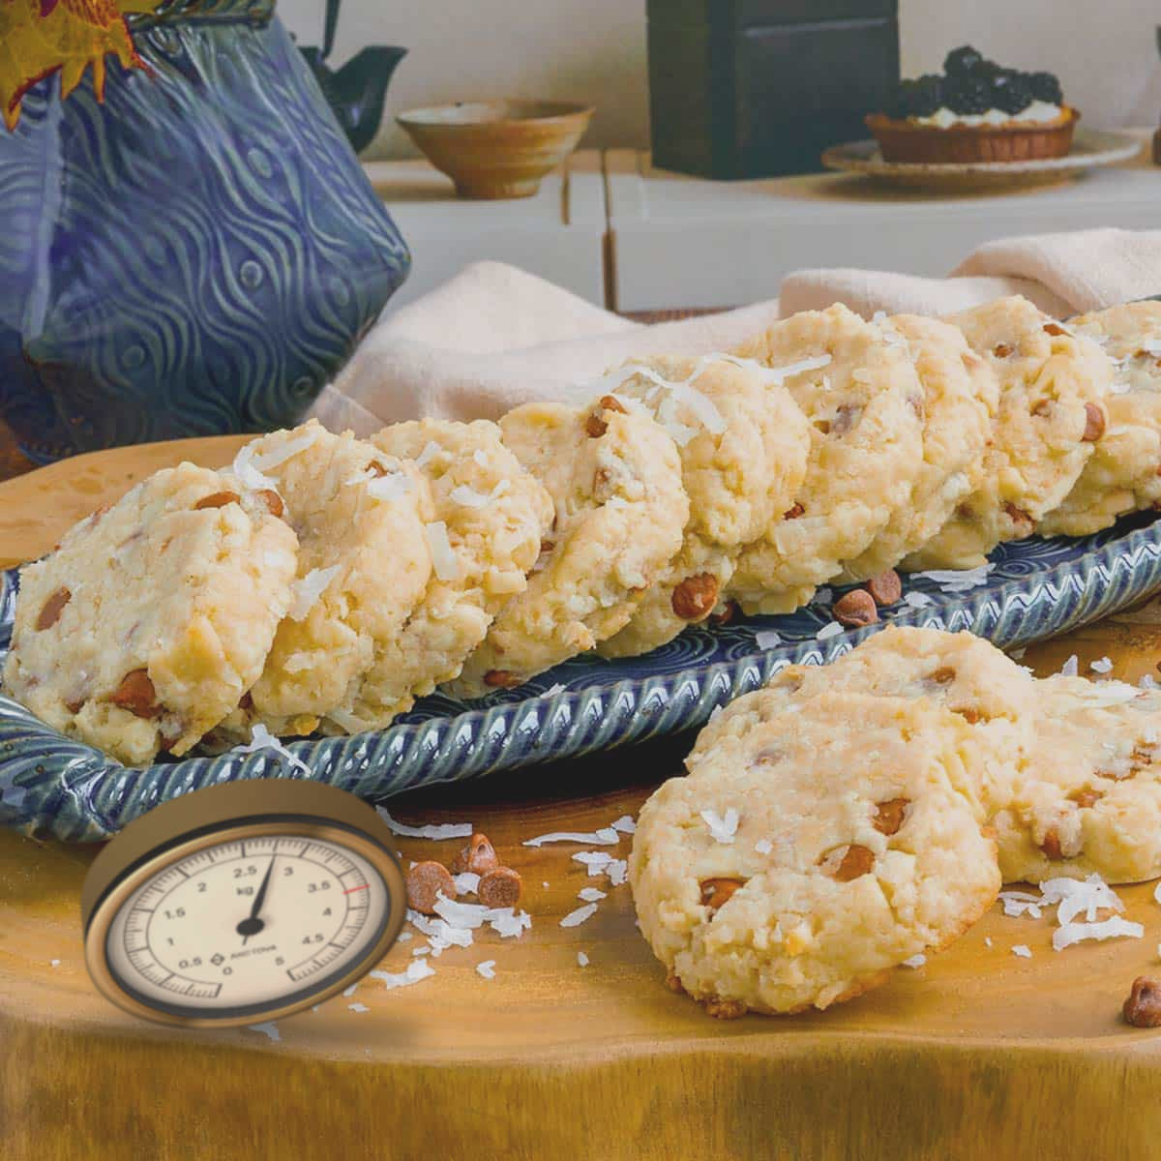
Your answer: 2.75,kg
